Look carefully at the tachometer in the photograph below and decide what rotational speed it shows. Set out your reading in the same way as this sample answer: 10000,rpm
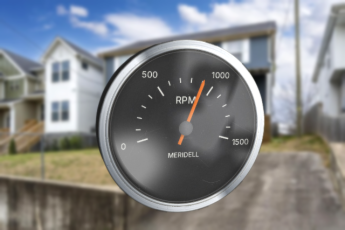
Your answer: 900,rpm
